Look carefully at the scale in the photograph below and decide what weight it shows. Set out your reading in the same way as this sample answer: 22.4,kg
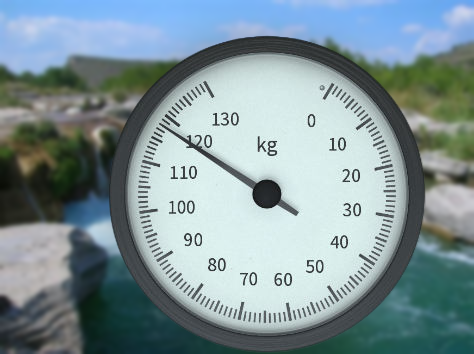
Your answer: 118,kg
